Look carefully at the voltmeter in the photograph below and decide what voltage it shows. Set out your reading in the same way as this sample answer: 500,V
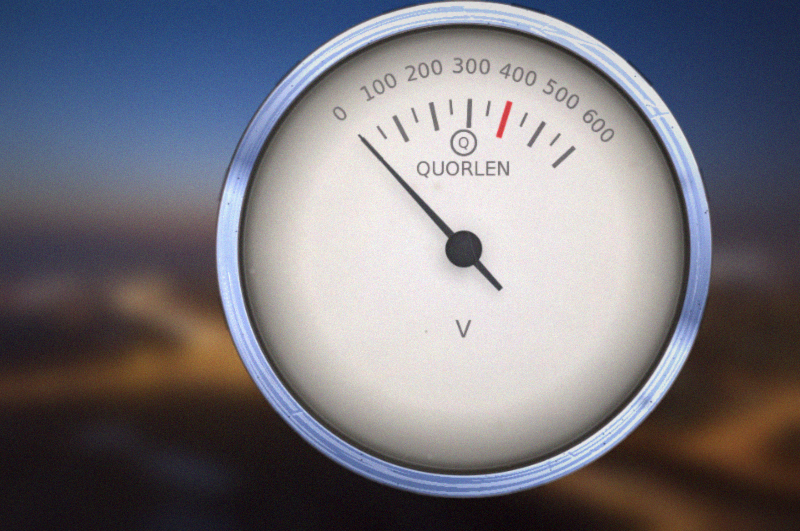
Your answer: 0,V
